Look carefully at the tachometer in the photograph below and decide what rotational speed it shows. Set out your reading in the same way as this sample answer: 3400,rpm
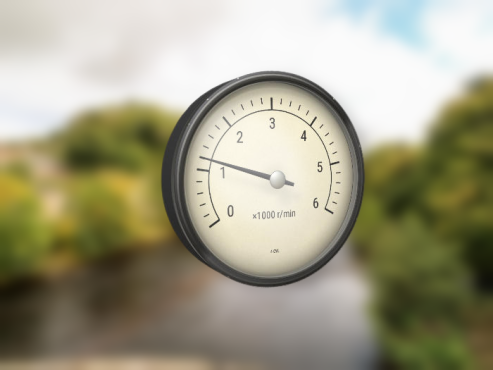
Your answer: 1200,rpm
